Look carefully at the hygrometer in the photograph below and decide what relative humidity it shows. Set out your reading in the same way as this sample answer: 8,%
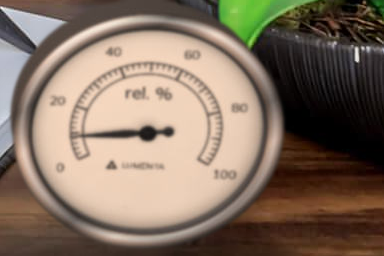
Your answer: 10,%
